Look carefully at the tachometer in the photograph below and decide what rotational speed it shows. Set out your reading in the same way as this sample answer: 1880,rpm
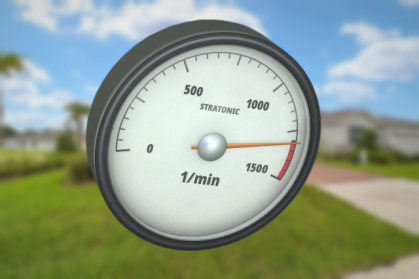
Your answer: 1300,rpm
